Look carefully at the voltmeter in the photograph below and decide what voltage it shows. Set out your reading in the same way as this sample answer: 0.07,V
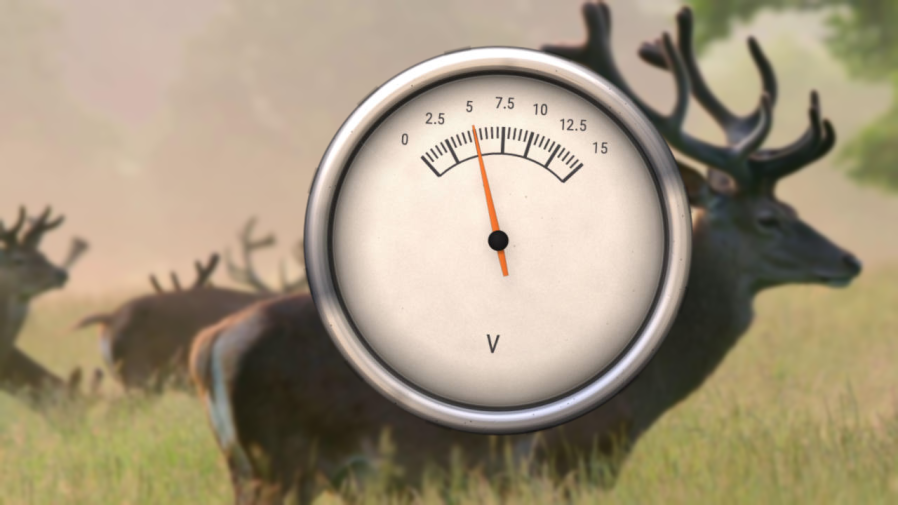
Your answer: 5,V
